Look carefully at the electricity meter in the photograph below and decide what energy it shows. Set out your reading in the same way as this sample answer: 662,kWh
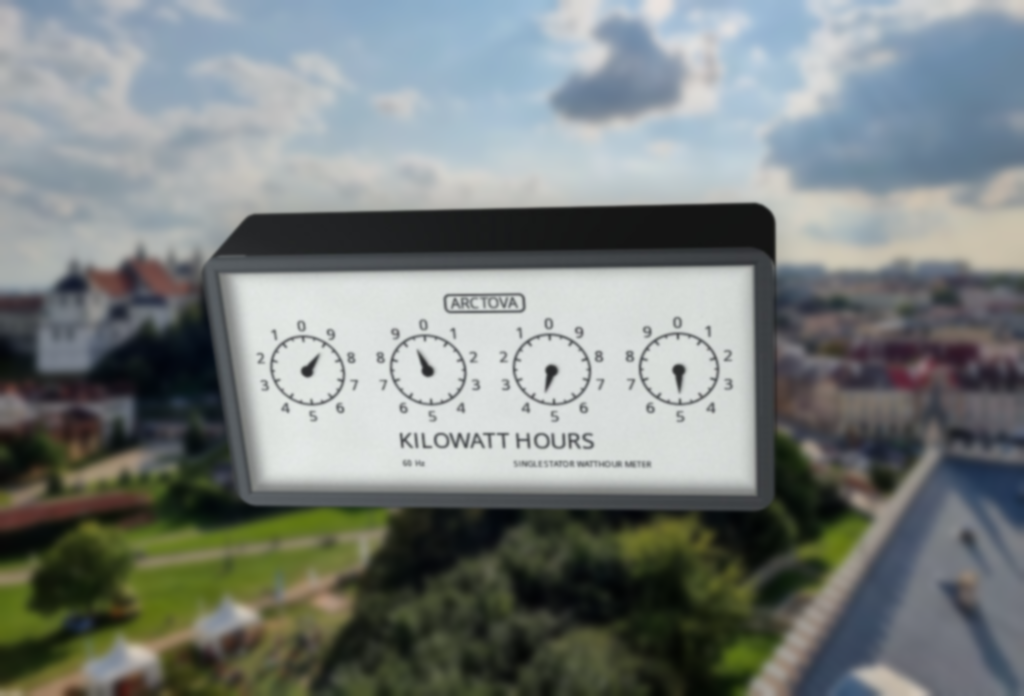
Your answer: 8945,kWh
